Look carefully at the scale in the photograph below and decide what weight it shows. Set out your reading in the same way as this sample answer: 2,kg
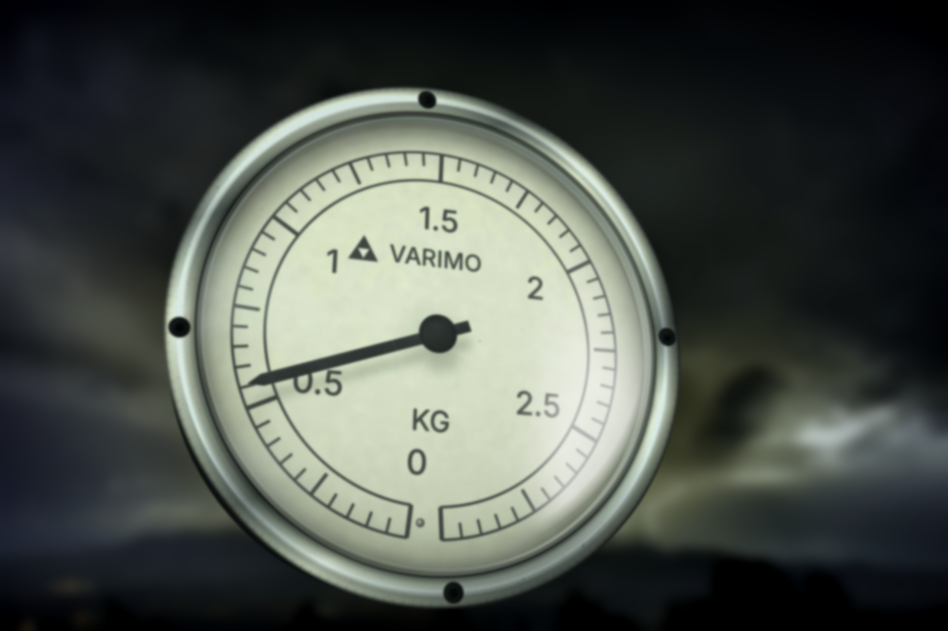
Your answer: 0.55,kg
